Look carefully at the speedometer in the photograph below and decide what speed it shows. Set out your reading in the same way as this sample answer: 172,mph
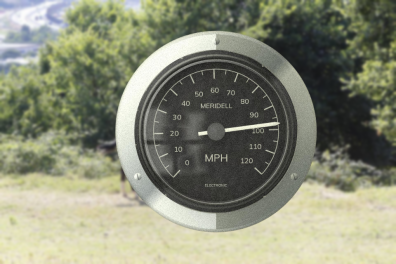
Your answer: 97.5,mph
